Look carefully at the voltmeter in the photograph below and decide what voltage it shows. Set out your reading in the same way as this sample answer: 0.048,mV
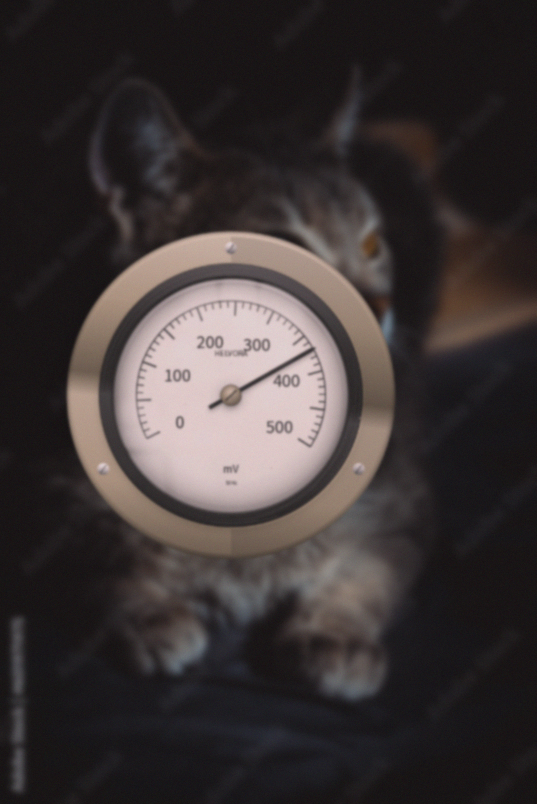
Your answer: 370,mV
